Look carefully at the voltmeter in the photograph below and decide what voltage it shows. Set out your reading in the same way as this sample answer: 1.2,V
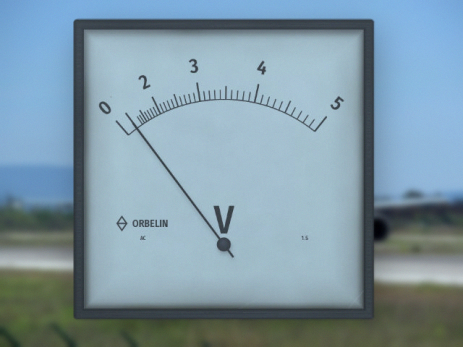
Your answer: 1,V
